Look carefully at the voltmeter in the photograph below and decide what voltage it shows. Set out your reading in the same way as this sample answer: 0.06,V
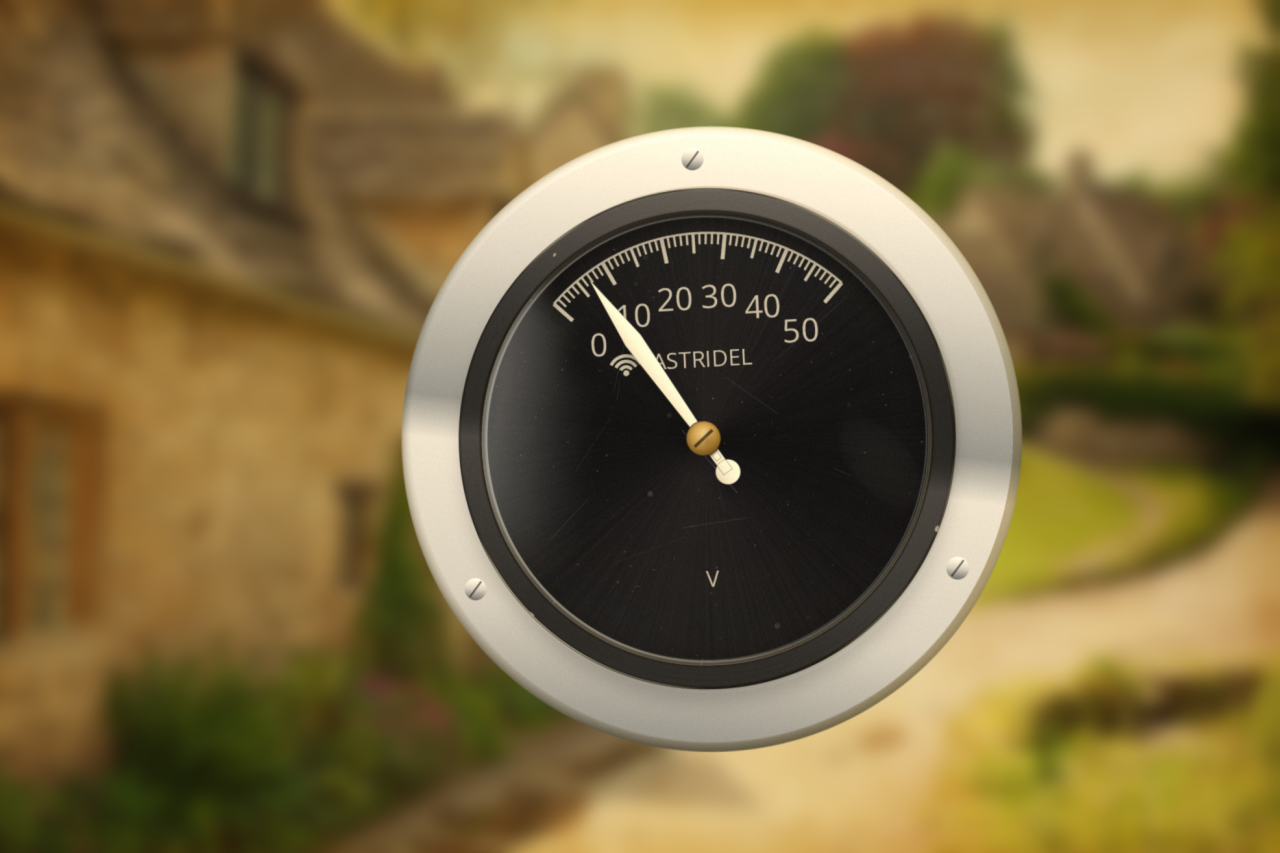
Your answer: 7,V
